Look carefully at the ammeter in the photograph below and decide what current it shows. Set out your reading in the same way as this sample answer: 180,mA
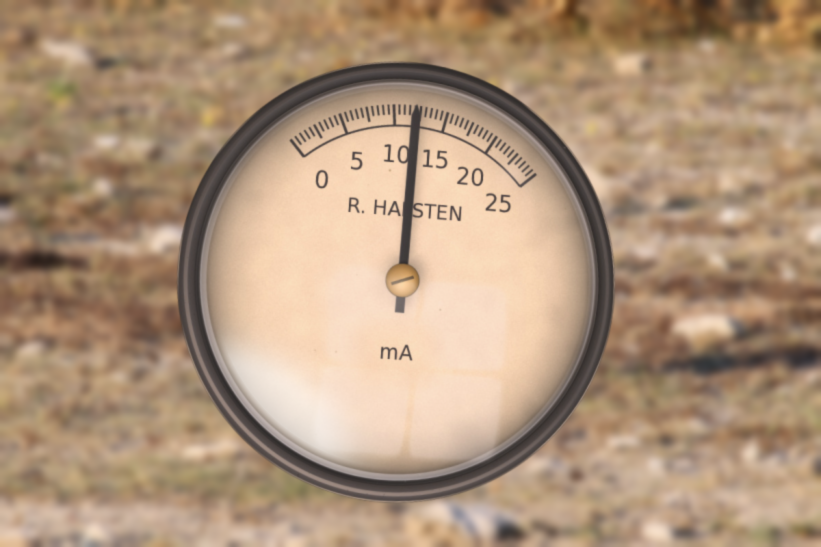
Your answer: 12,mA
